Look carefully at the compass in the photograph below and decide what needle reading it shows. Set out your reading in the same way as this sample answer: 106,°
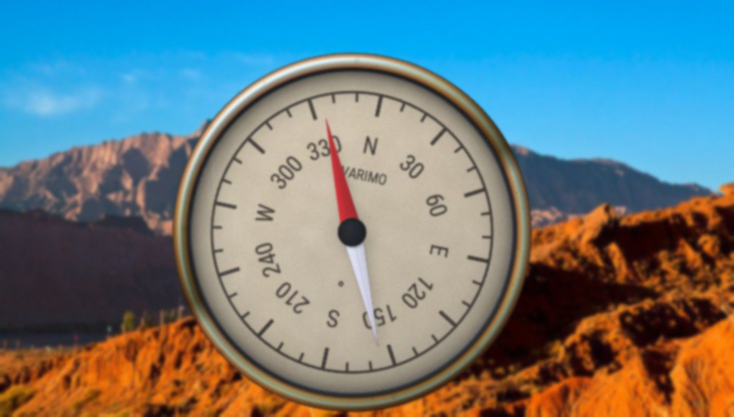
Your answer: 335,°
